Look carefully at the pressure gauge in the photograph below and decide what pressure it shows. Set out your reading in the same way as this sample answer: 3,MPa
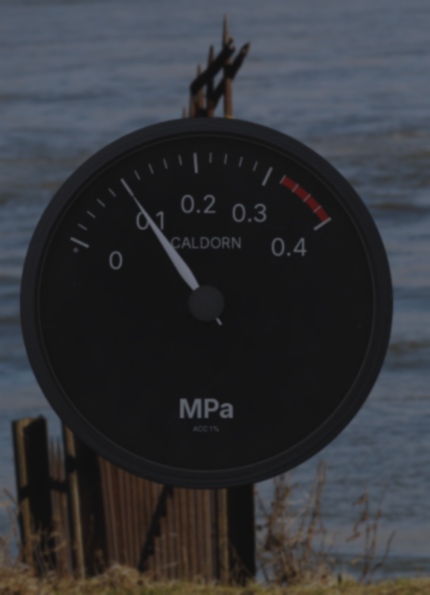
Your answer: 0.1,MPa
